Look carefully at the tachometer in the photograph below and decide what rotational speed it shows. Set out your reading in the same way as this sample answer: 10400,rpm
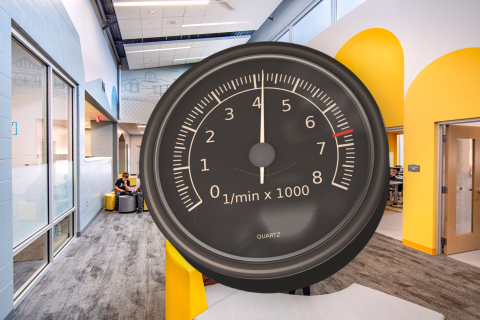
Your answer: 4200,rpm
